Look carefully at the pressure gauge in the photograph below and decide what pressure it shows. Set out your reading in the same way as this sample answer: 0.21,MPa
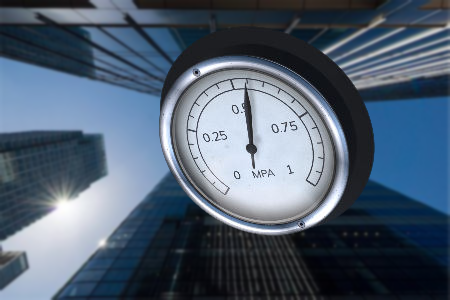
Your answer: 0.55,MPa
